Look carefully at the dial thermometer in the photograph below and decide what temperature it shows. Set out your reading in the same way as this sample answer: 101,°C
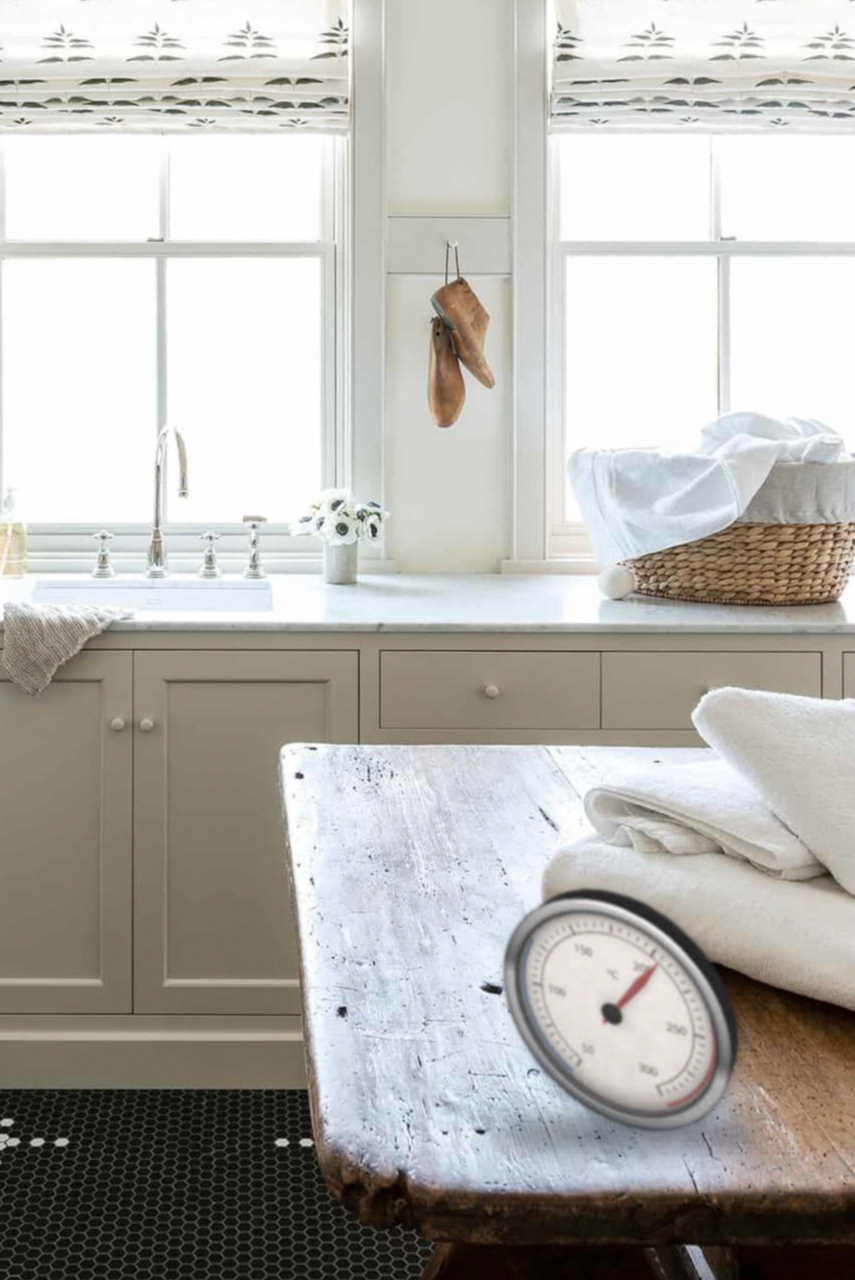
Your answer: 205,°C
